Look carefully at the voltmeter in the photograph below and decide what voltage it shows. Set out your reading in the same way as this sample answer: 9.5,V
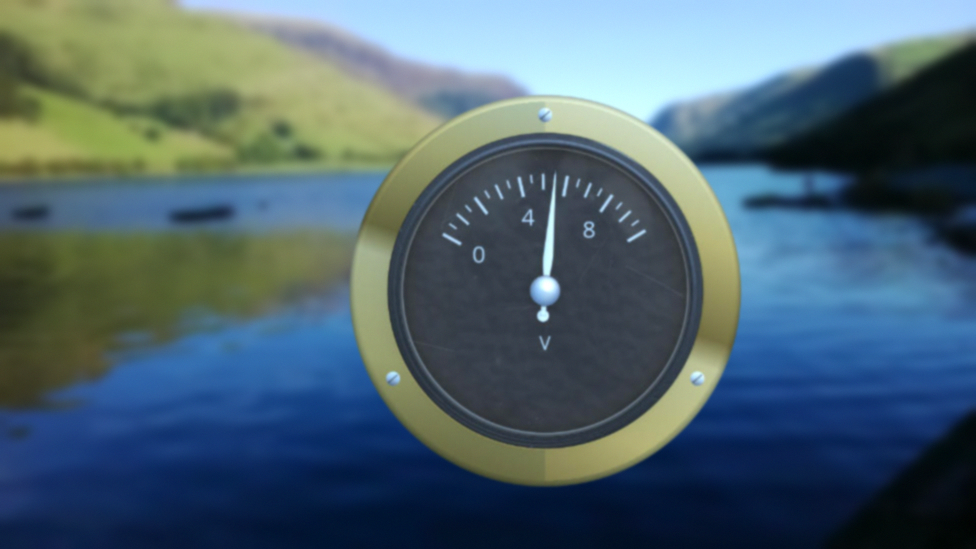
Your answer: 5.5,V
